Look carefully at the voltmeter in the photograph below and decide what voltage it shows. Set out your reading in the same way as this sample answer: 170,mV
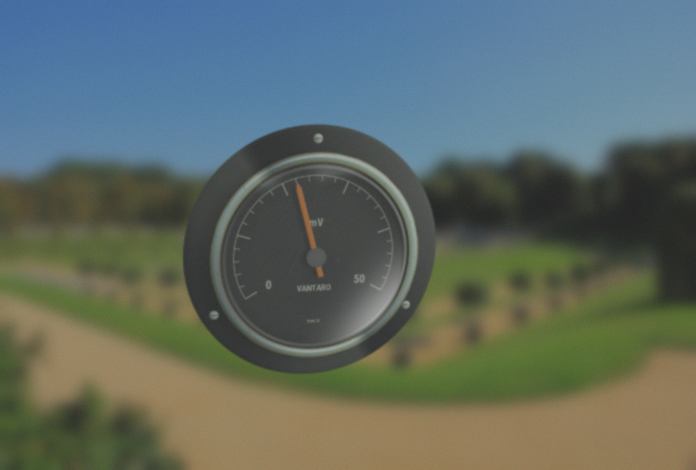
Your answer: 22,mV
